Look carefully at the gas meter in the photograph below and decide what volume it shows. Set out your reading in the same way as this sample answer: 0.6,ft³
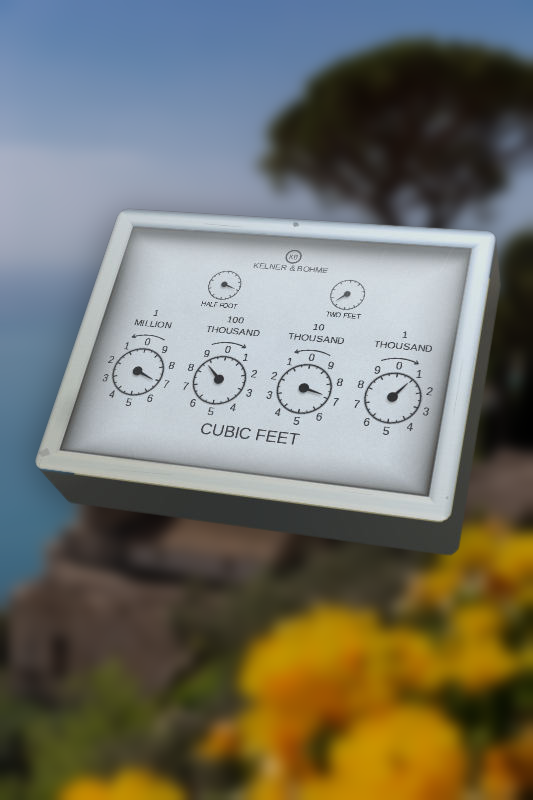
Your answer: 687100,ft³
